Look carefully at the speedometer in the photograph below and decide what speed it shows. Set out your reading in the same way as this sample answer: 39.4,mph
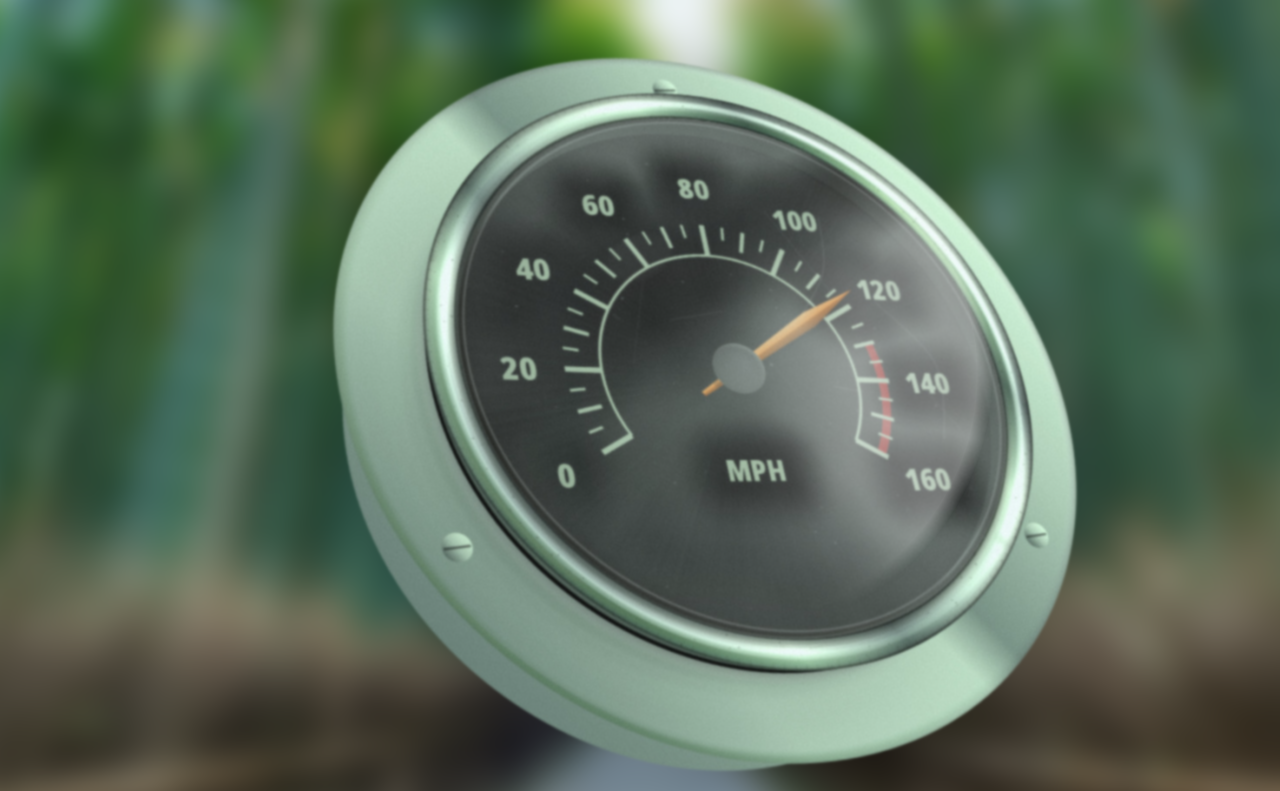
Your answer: 117.5,mph
